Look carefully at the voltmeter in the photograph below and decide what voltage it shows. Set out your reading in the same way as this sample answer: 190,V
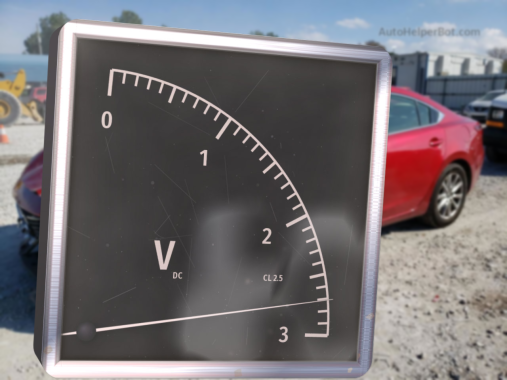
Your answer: 2.7,V
